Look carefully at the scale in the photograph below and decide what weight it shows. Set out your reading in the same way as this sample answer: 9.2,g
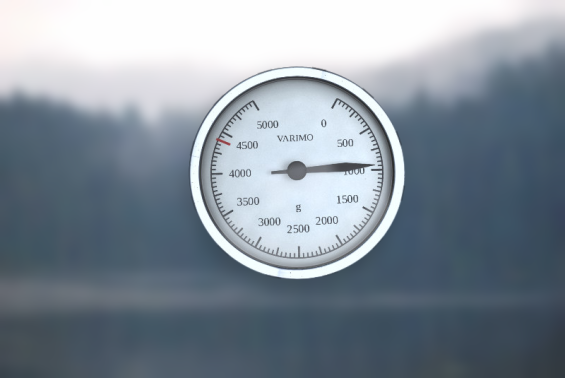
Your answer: 950,g
